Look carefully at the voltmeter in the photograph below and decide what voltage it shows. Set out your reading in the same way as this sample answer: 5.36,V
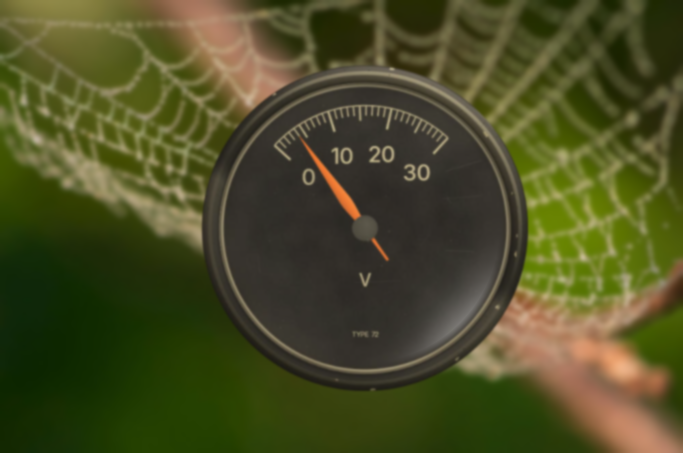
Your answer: 4,V
